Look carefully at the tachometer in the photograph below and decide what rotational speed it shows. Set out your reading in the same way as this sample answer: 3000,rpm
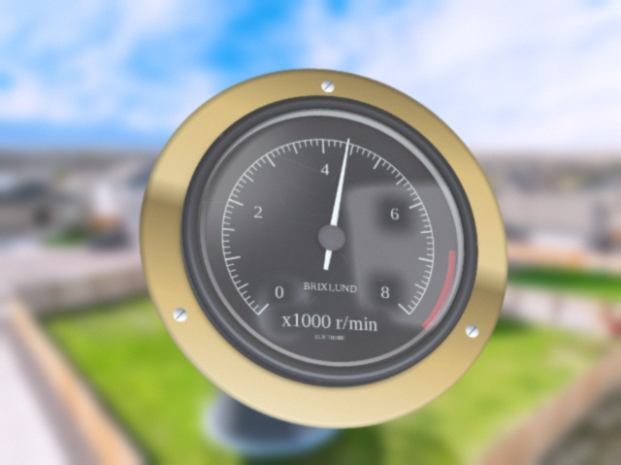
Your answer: 4400,rpm
